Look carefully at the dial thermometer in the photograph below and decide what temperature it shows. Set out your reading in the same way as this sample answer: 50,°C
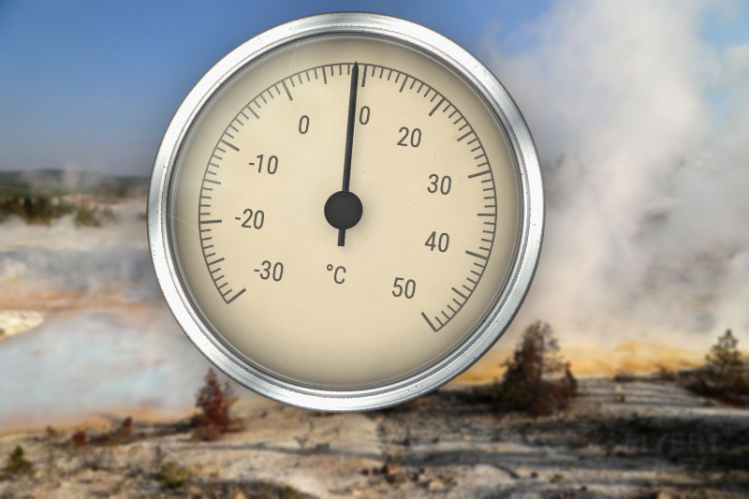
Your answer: 9,°C
